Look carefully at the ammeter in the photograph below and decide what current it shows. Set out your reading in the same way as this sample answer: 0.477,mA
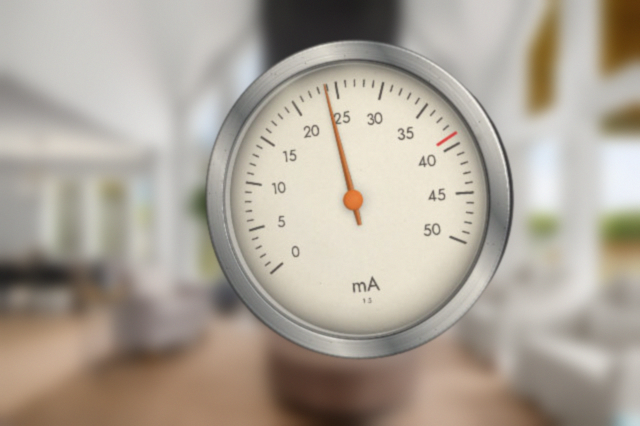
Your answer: 24,mA
